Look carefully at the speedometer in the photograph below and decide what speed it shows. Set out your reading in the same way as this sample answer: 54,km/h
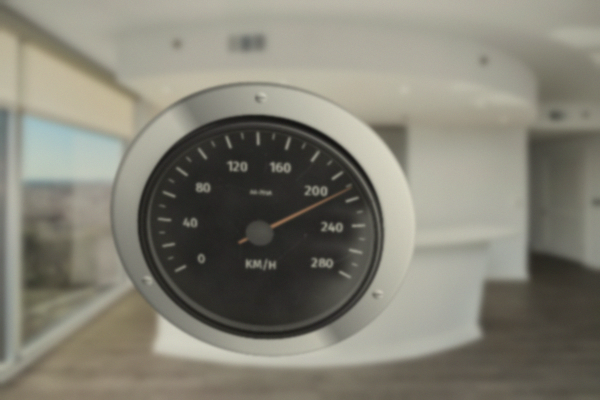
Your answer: 210,km/h
